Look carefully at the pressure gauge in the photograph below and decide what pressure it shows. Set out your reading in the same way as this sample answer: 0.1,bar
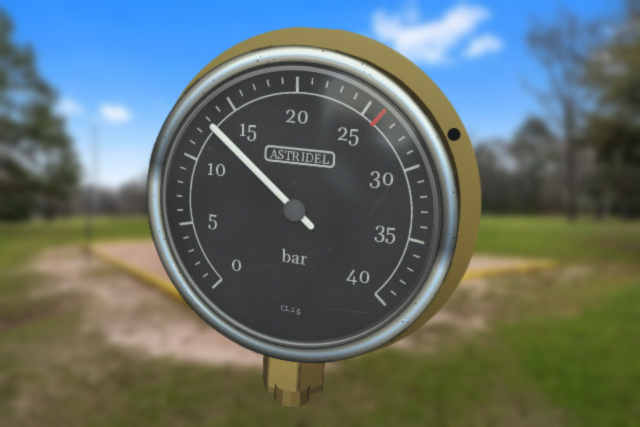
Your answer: 13,bar
